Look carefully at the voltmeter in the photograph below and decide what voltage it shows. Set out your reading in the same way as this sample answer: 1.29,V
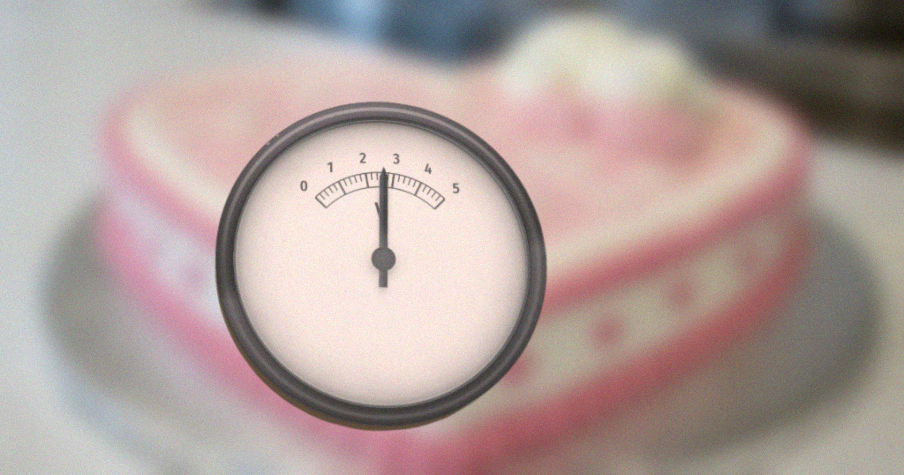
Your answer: 2.6,V
